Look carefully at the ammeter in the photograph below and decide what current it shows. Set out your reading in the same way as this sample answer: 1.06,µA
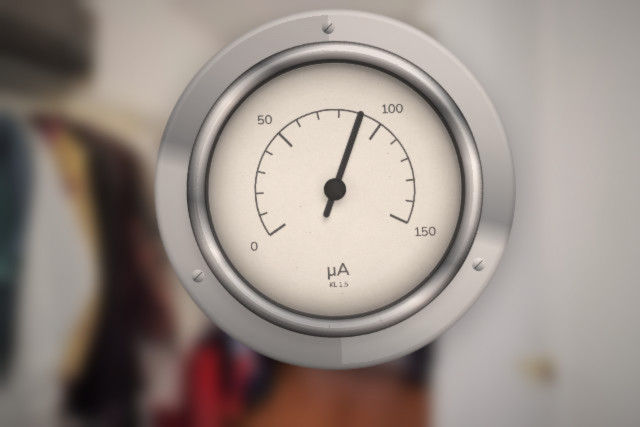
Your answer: 90,µA
